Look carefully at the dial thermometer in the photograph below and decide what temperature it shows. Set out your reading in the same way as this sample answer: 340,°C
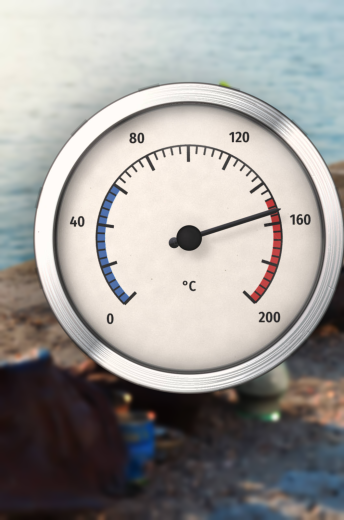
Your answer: 154,°C
